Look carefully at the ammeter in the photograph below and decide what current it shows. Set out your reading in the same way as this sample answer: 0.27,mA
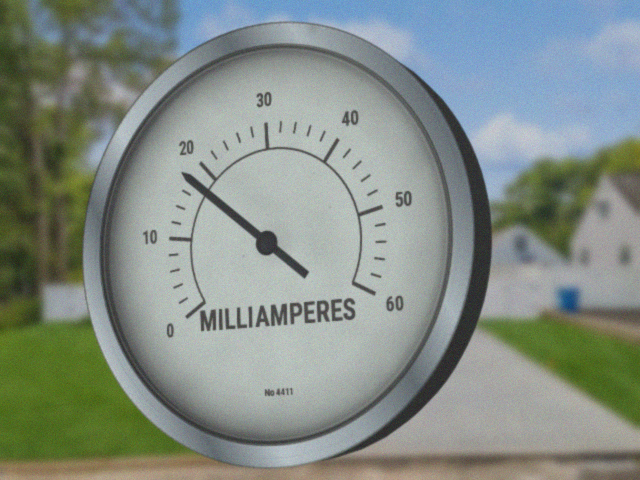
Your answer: 18,mA
